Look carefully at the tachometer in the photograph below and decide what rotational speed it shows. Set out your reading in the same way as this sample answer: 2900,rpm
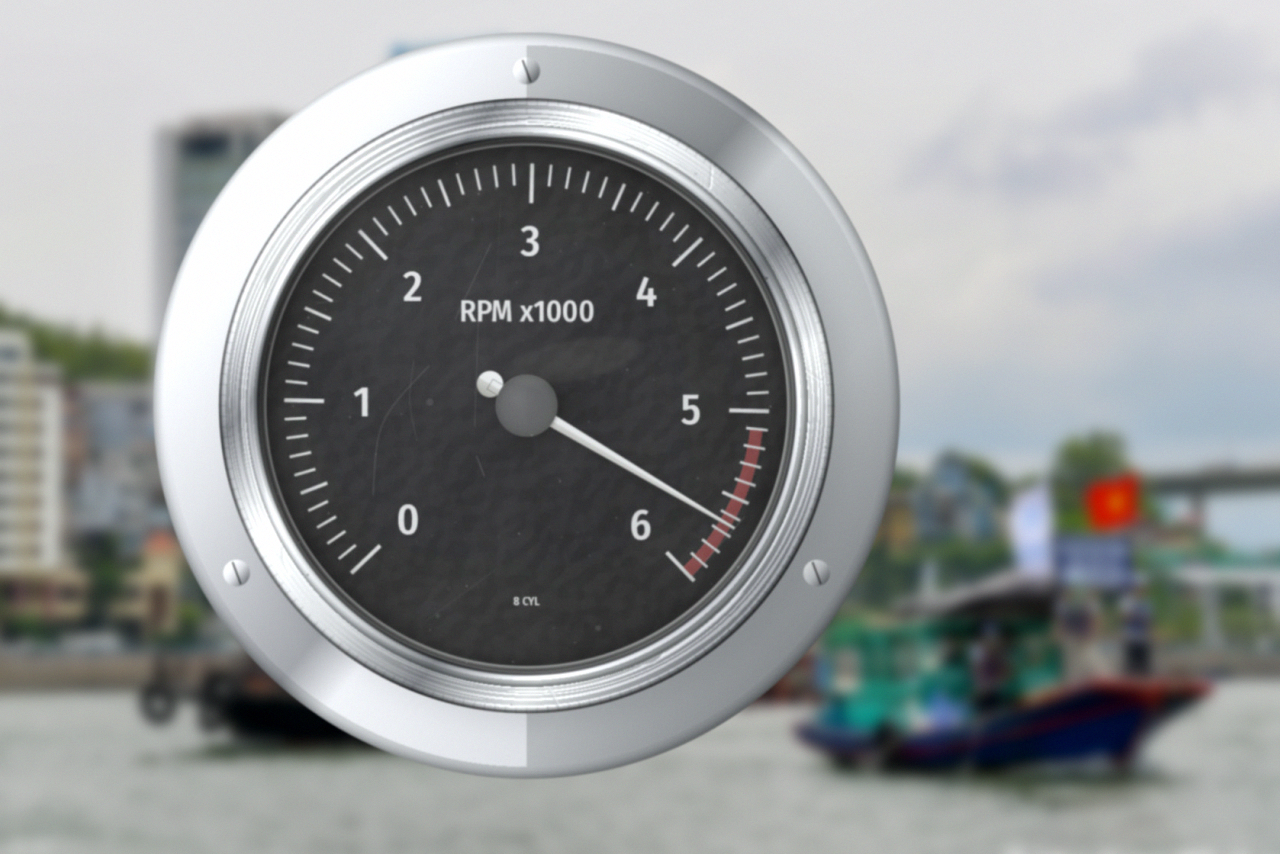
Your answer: 5650,rpm
